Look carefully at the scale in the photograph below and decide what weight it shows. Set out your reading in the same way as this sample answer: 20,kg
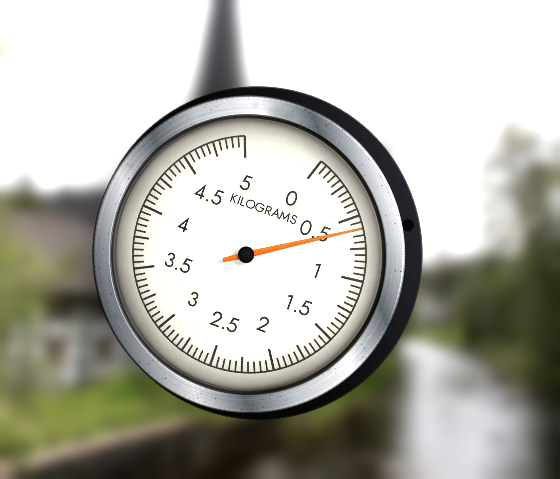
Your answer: 0.6,kg
